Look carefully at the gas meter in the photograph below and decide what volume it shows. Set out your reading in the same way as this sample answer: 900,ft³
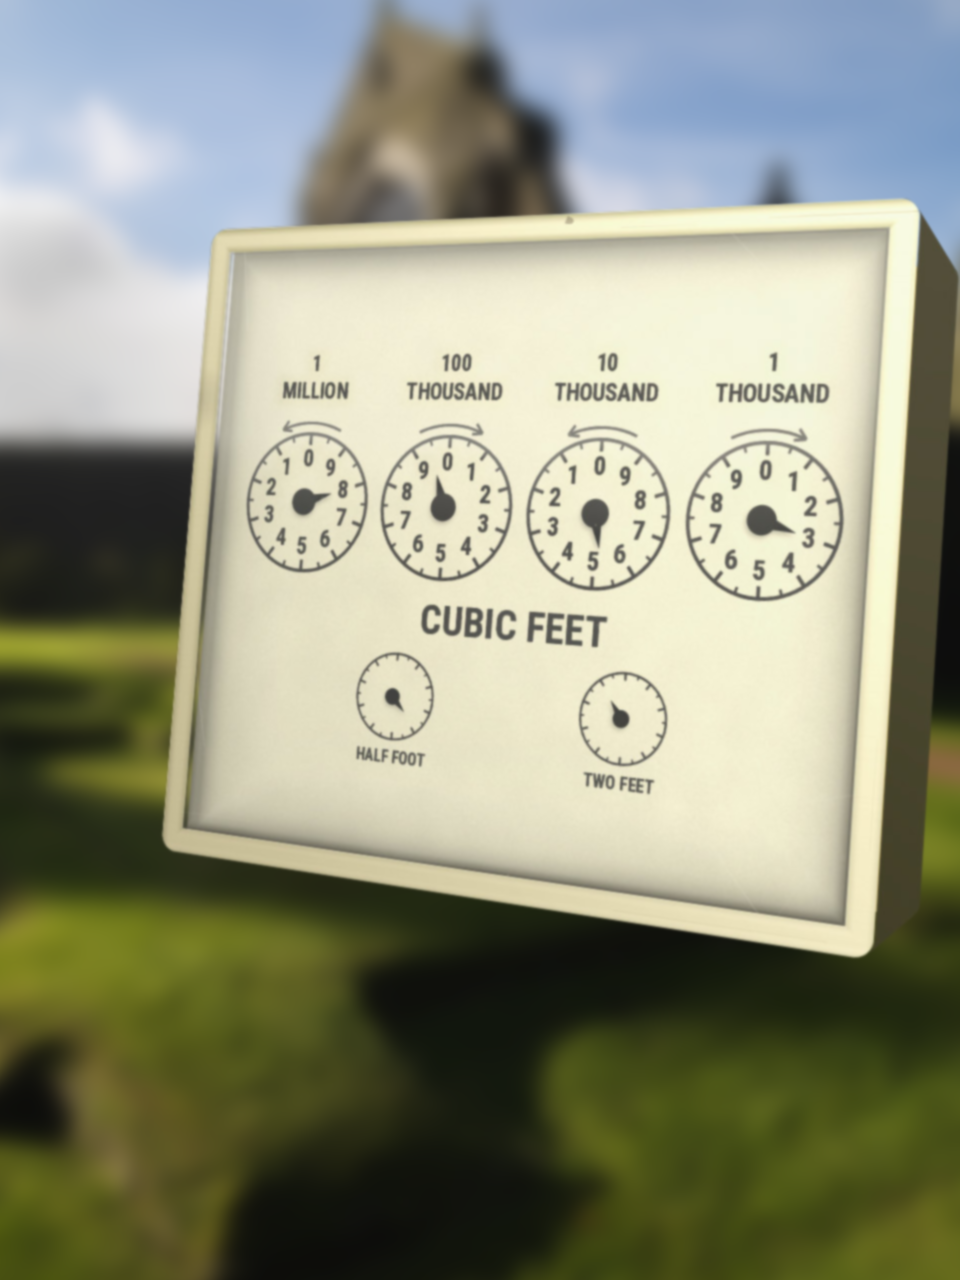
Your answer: 795300,ft³
